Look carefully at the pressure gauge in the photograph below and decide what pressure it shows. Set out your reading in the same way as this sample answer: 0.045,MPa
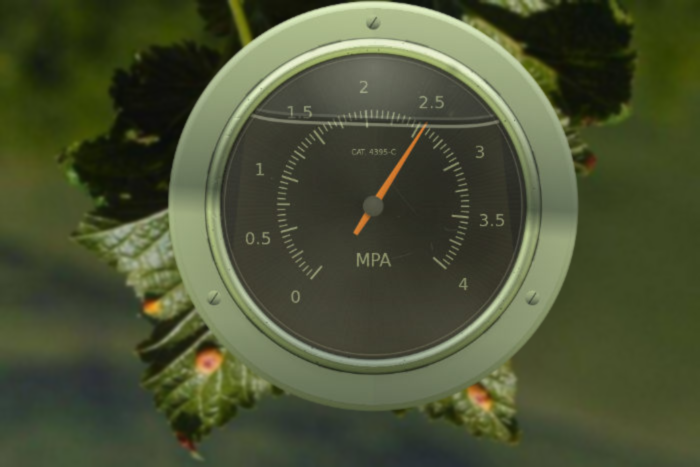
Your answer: 2.55,MPa
